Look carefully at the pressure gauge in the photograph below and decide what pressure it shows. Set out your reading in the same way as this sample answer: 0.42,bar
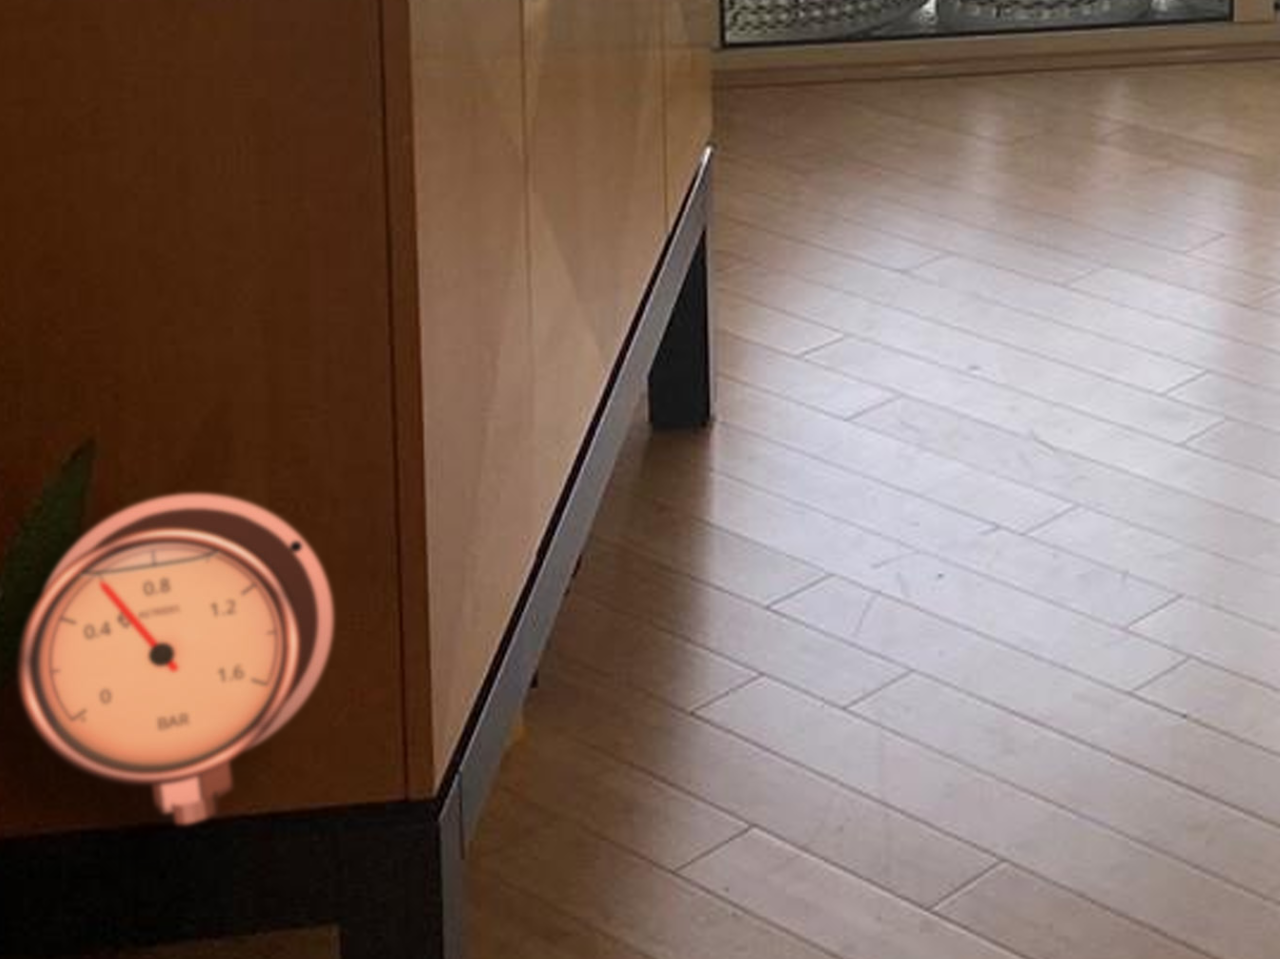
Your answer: 0.6,bar
